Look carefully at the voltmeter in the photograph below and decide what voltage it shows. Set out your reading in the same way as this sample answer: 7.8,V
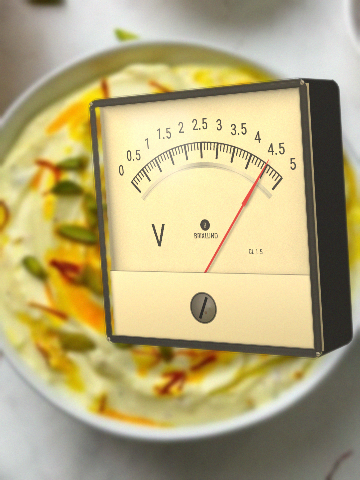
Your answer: 4.5,V
